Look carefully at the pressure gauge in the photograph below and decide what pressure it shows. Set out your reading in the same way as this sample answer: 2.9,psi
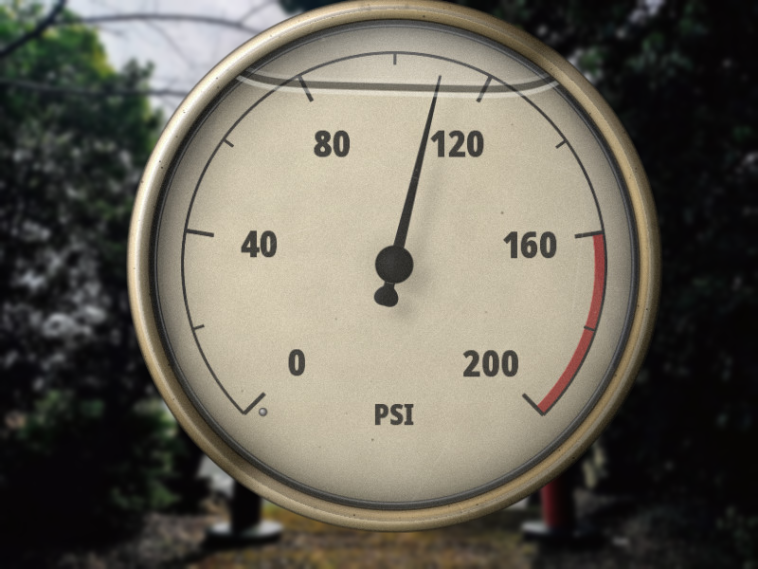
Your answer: 110,psi
